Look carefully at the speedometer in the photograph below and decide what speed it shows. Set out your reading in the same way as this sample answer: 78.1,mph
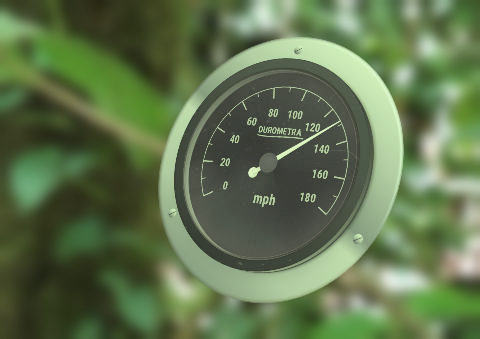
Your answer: 130,mph
